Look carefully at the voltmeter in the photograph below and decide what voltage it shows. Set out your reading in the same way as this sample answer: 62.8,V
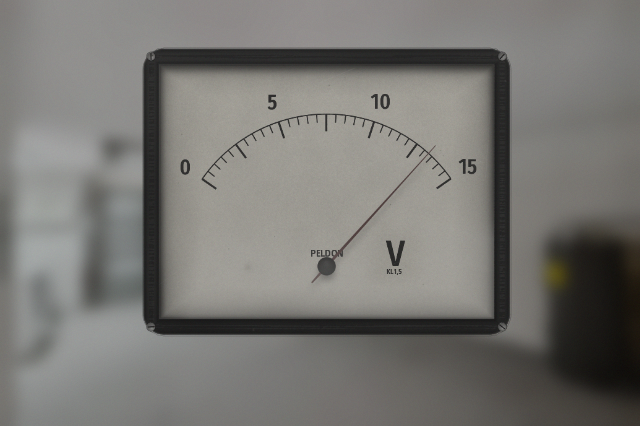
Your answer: 13.25,V
